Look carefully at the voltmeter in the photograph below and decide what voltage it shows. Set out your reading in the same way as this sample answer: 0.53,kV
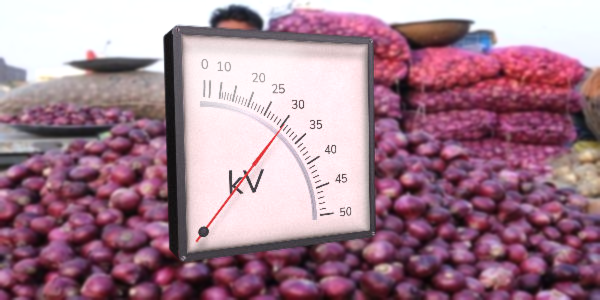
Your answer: 30,kV
